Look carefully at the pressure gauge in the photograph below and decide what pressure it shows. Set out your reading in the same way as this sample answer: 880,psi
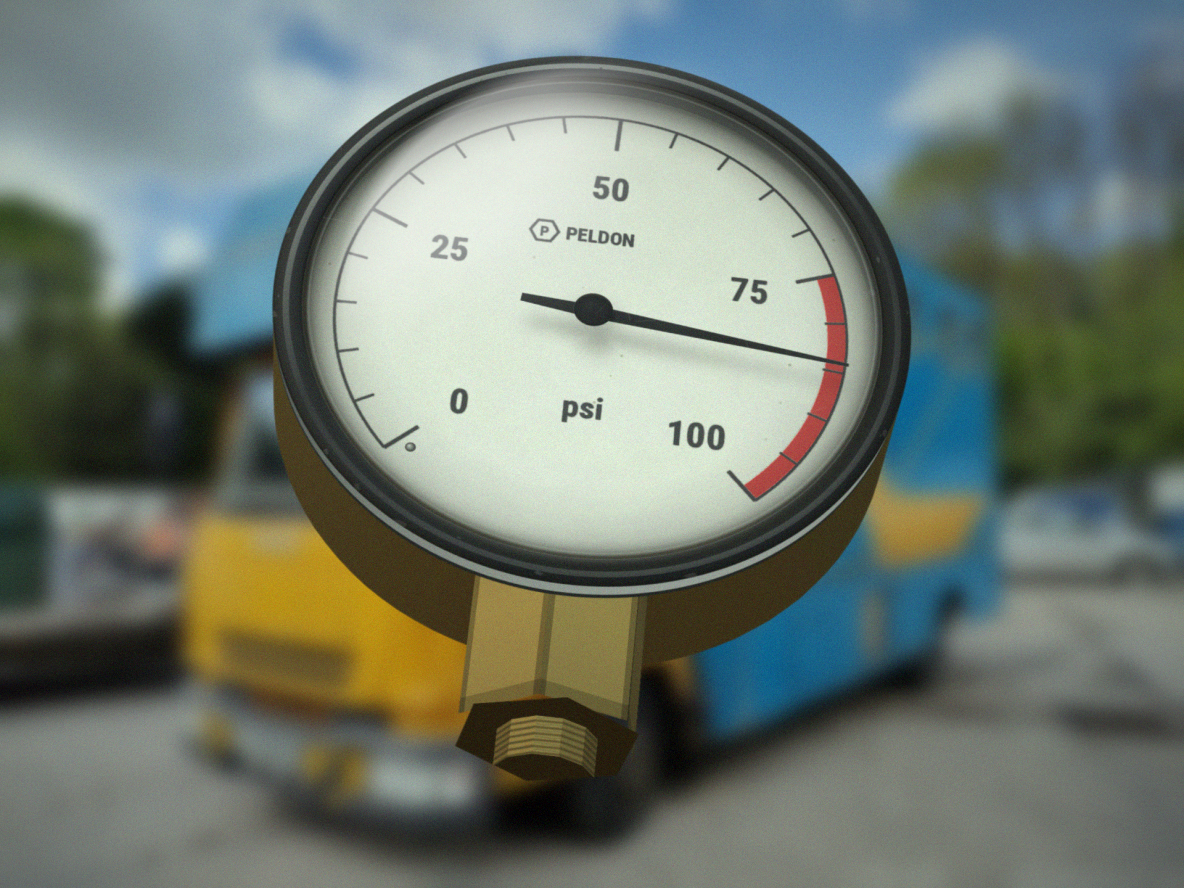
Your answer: 85,psi
